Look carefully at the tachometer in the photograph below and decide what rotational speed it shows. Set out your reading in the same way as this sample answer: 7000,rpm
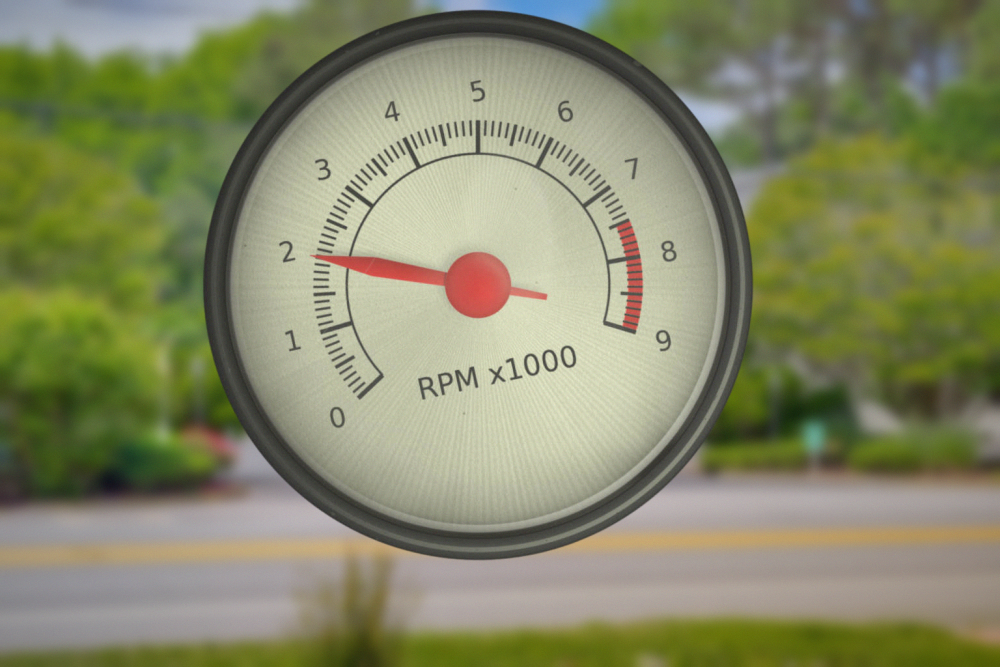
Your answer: 2000,rpm
